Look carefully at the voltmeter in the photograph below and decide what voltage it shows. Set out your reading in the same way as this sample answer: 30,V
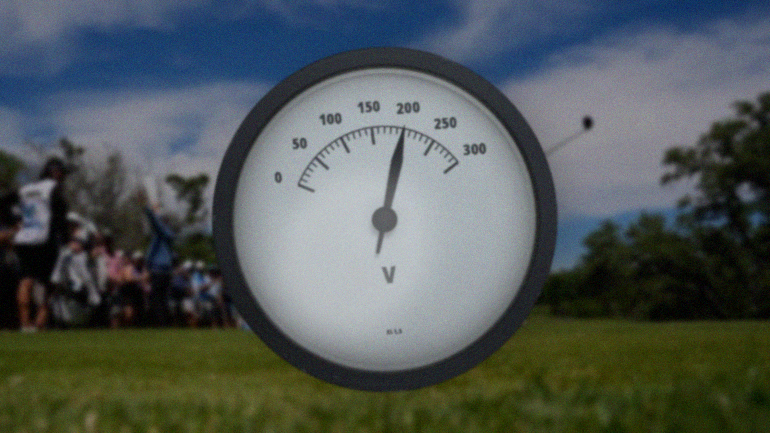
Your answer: 200,V
